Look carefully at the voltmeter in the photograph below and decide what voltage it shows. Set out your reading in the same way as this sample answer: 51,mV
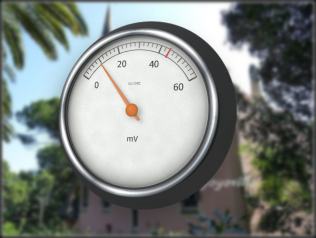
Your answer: 10,mV
